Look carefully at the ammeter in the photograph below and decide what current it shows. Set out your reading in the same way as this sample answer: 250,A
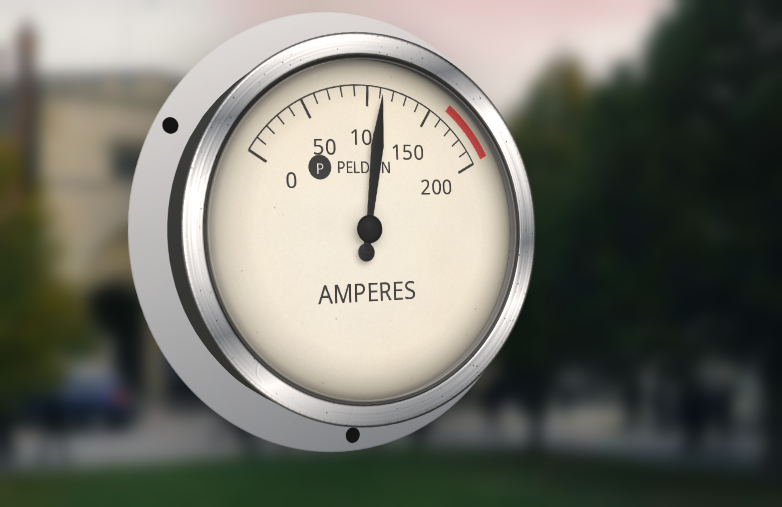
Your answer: 110,A
